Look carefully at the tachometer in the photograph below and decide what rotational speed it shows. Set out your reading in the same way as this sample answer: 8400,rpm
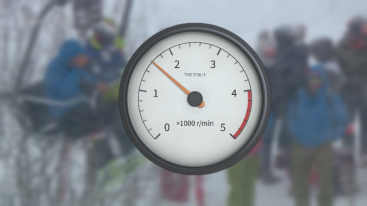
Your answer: 1600,rpm
